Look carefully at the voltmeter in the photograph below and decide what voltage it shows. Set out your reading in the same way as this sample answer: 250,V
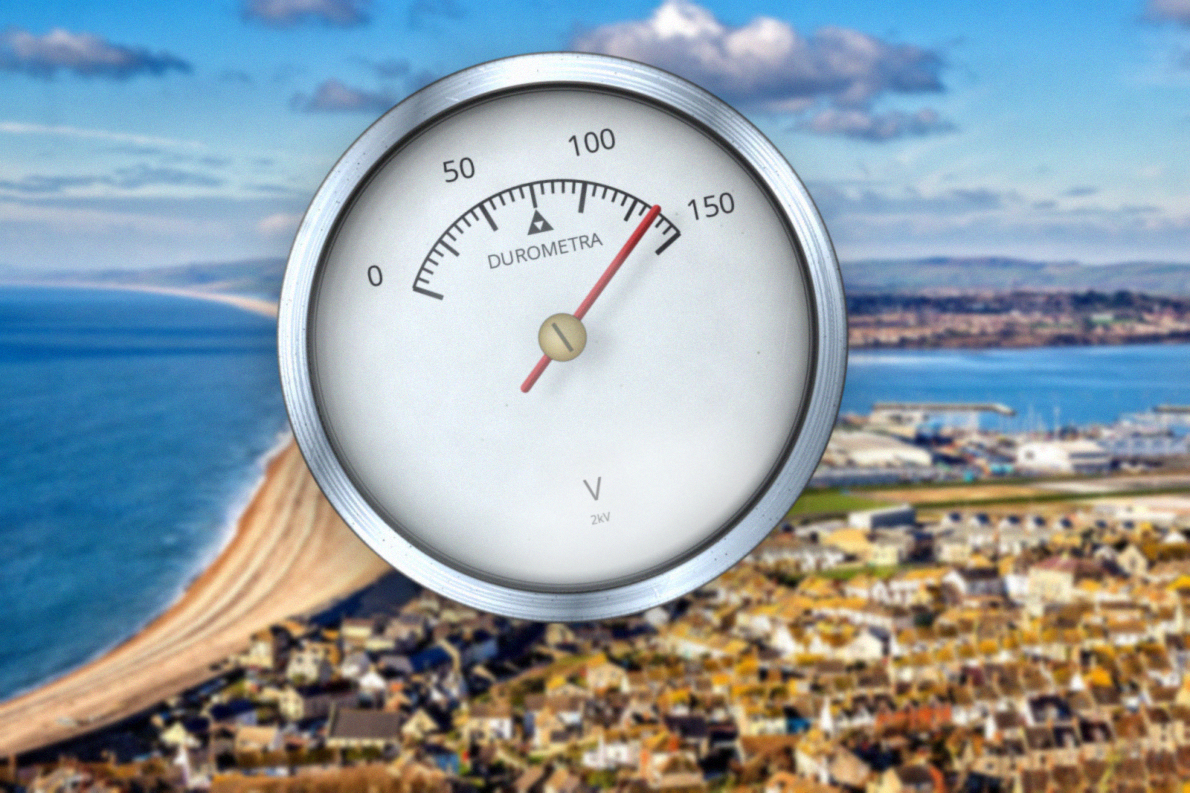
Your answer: 135,V
